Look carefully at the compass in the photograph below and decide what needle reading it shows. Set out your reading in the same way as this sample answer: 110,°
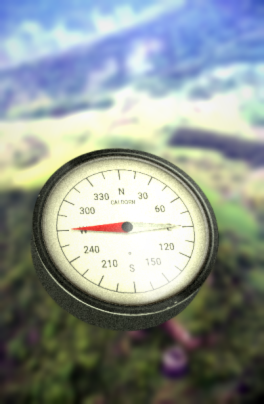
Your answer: 270,°
